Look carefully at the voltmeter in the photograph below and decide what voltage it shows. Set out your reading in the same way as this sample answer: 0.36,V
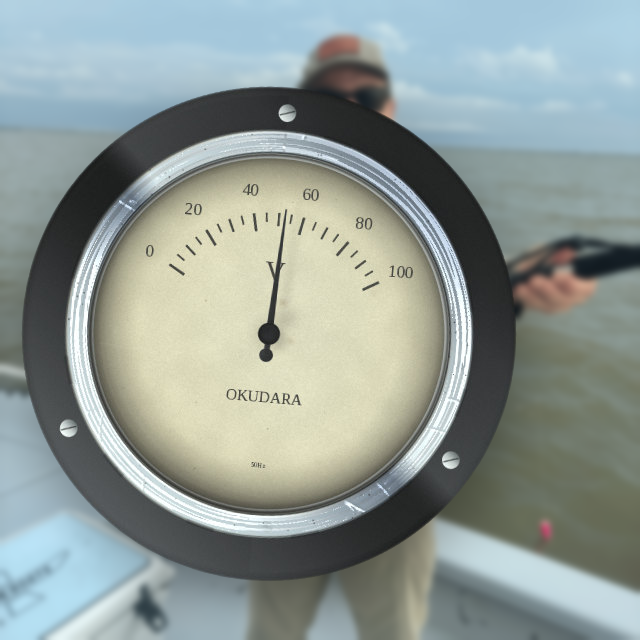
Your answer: 52.5,V
